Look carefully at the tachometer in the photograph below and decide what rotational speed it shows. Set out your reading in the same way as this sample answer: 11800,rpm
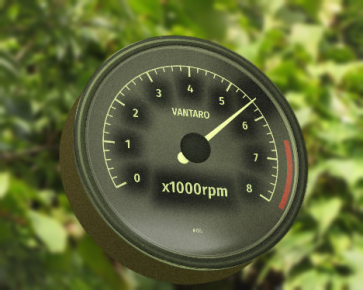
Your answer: 5600,rpm
